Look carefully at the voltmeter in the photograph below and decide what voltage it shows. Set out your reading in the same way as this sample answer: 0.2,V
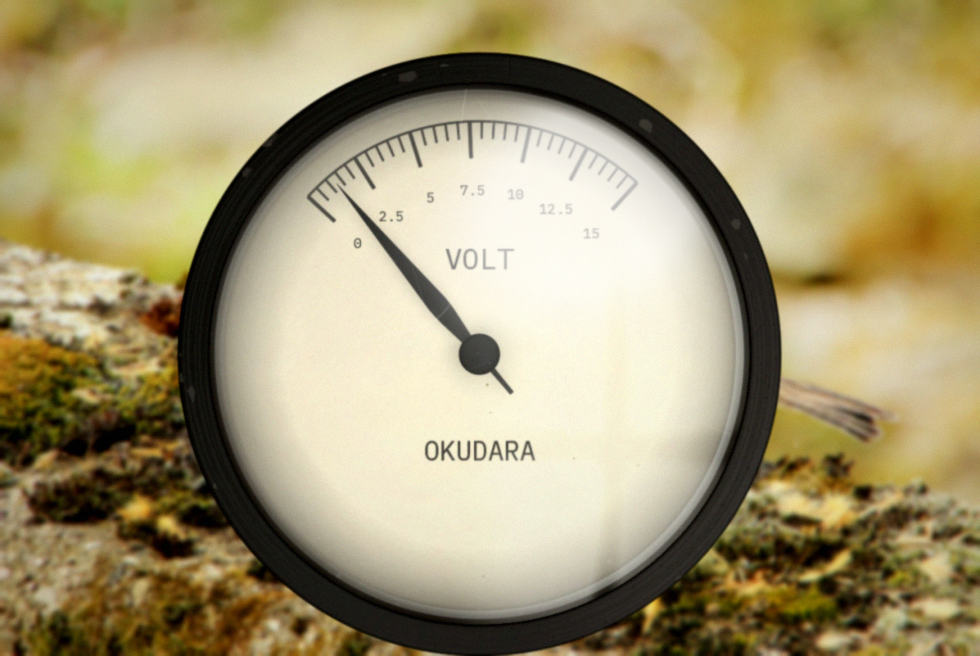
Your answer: 1.25,V
